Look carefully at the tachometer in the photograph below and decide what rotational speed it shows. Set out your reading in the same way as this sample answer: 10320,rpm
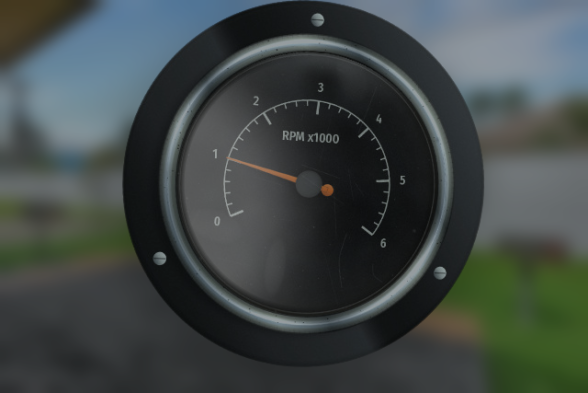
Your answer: 1000,rpm
